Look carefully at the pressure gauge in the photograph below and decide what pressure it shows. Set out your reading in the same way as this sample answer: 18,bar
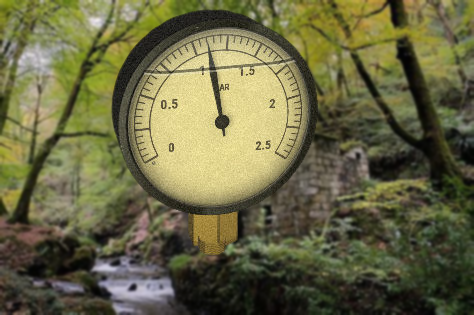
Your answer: 1.1,bar
